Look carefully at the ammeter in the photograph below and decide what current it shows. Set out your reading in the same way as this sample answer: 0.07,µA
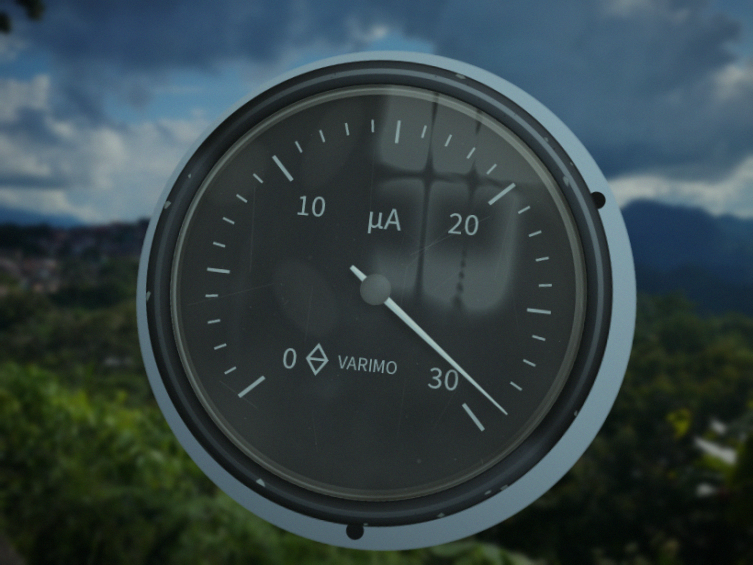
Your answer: 29,µA
